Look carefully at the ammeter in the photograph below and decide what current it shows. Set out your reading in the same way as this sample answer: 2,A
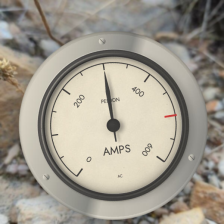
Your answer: 300,A
